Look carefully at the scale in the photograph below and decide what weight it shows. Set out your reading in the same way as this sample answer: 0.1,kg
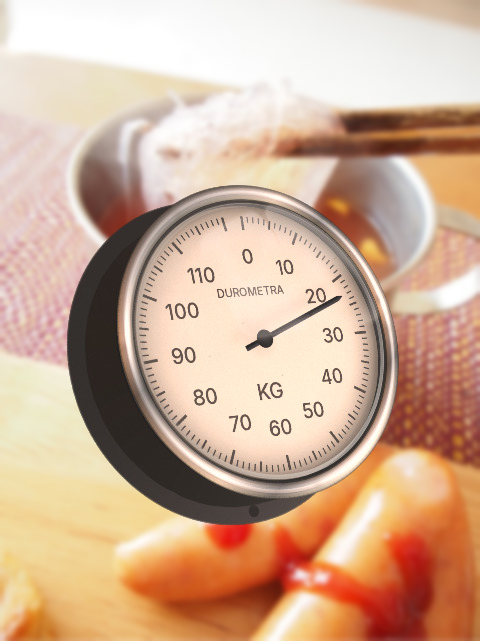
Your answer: 23,kg
